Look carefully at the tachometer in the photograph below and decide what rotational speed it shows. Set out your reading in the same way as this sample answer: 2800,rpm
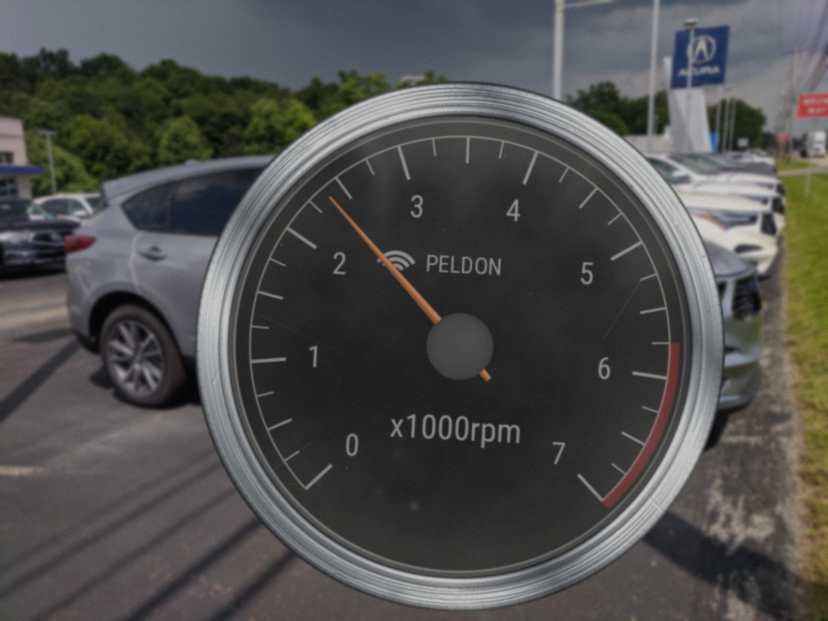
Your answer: 2375,rpm
